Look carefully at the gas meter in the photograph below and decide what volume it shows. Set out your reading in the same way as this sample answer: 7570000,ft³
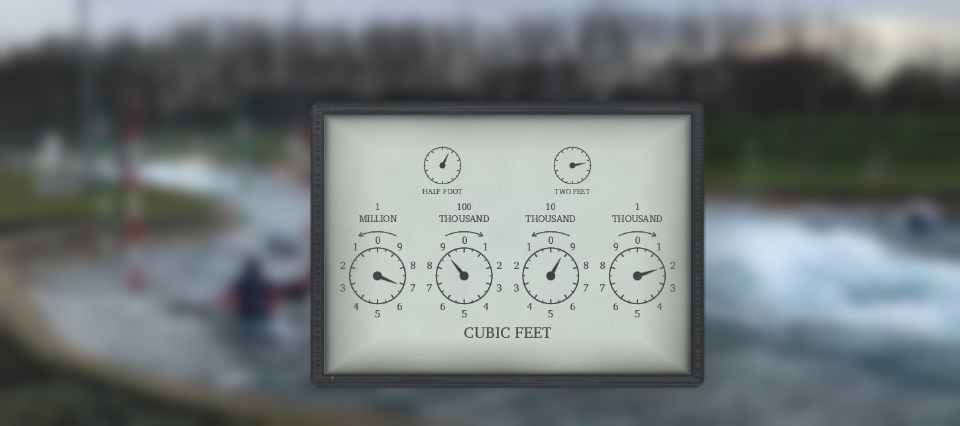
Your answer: 689200,ft³
